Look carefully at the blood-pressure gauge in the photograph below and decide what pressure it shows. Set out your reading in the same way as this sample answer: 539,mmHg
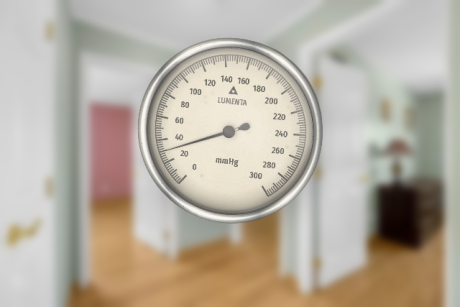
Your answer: 30,mmHg
